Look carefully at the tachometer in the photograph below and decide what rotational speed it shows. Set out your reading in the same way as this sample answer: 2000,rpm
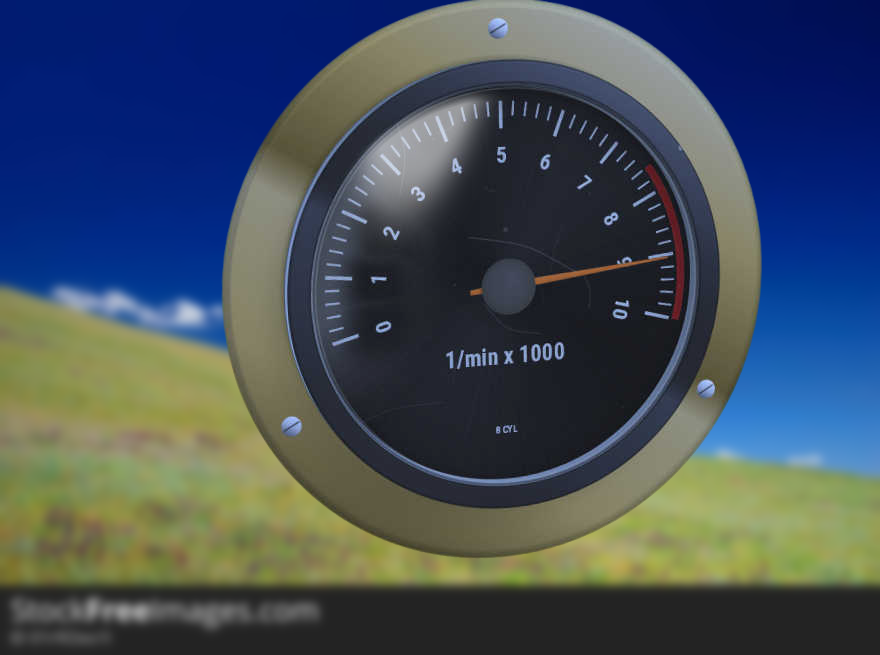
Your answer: 9000,rpm
